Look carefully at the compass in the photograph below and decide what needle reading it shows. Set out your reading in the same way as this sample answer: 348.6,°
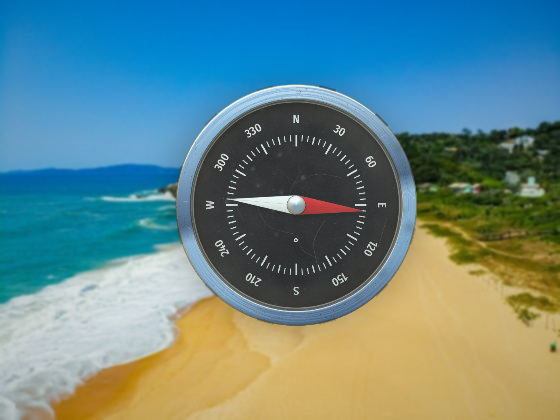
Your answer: 95,°
